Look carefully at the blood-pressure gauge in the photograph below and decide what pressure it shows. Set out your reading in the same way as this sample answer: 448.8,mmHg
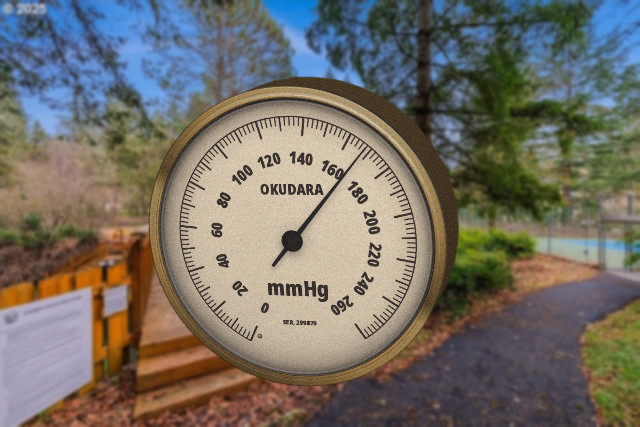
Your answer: 168,mmHg
